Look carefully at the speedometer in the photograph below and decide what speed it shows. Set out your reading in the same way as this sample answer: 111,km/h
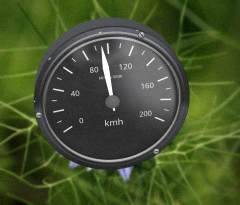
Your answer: 95,km/h
